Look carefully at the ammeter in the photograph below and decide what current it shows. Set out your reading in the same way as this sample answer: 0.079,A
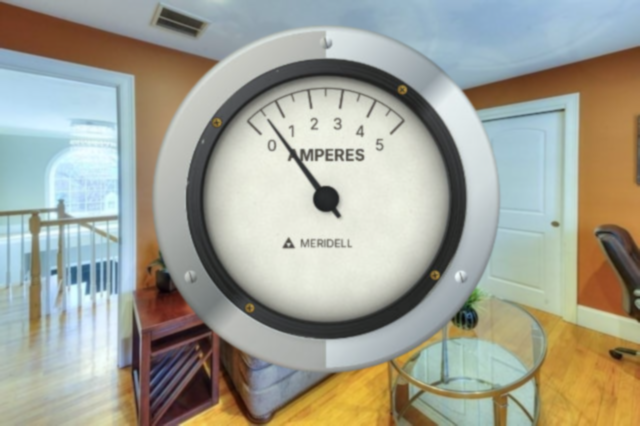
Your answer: 0.5,A
